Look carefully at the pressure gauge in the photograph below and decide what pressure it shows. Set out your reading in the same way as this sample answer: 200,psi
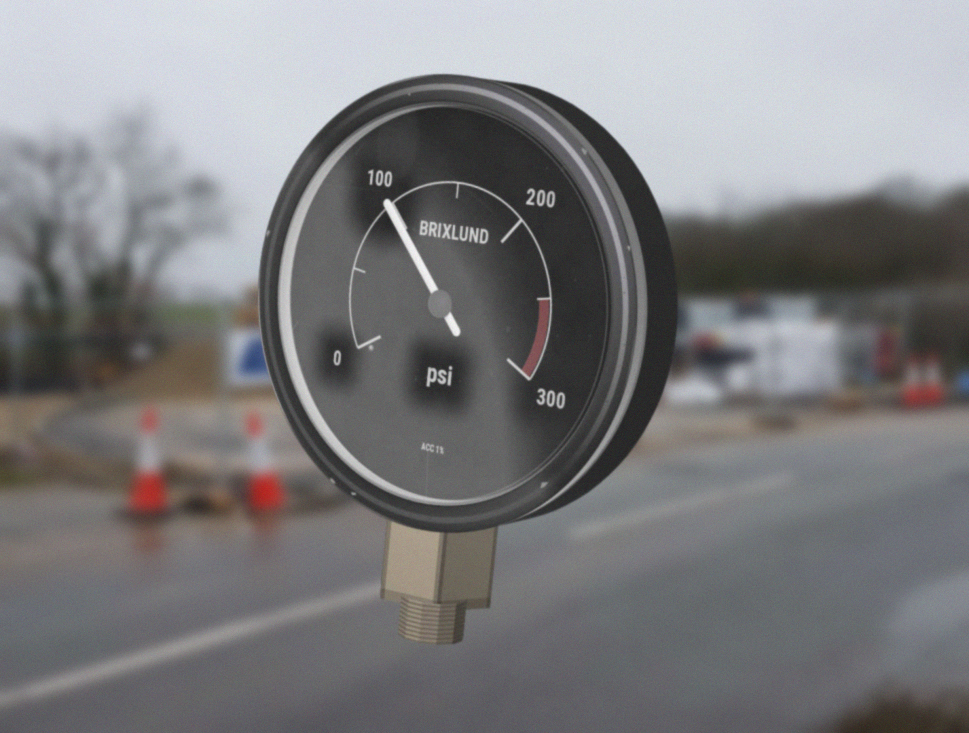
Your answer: 100,psi
